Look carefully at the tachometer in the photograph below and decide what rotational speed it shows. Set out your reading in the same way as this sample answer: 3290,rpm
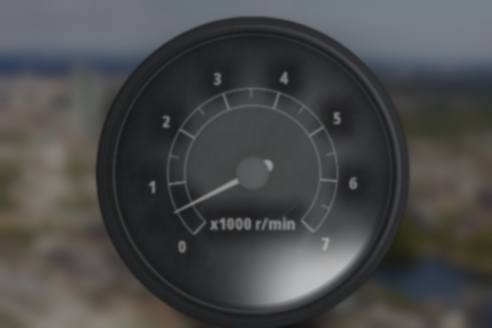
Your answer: 500,rpm
